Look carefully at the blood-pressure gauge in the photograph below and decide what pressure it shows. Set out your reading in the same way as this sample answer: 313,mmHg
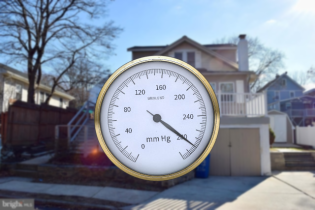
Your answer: 280,mmHg
